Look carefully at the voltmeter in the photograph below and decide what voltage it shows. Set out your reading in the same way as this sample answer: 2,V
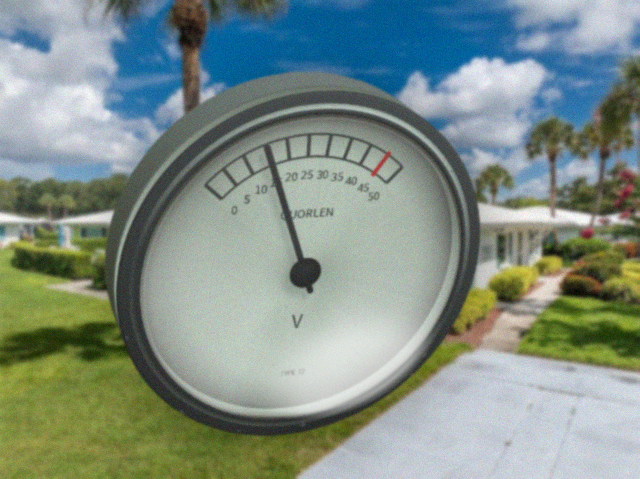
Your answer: 15,V
